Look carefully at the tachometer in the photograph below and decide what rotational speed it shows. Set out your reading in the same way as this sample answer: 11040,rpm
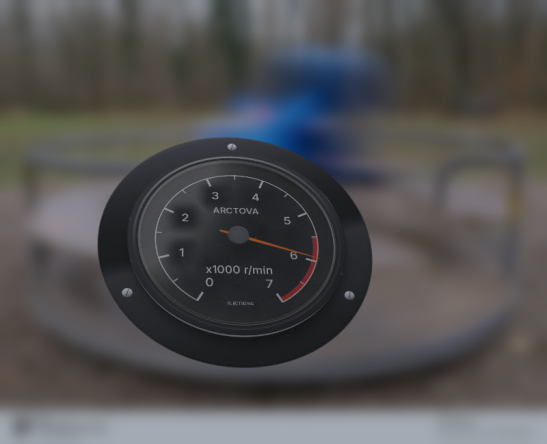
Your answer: 6000,rpm
